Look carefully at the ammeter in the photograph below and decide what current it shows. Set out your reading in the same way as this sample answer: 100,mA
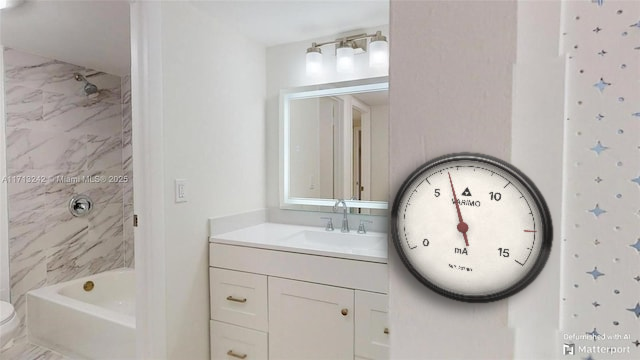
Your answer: 6.5,mA
